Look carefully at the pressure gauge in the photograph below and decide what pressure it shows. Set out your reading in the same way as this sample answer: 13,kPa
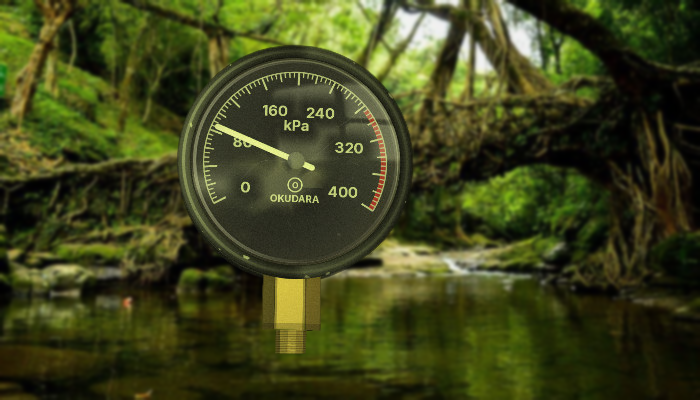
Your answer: 85,kPa
